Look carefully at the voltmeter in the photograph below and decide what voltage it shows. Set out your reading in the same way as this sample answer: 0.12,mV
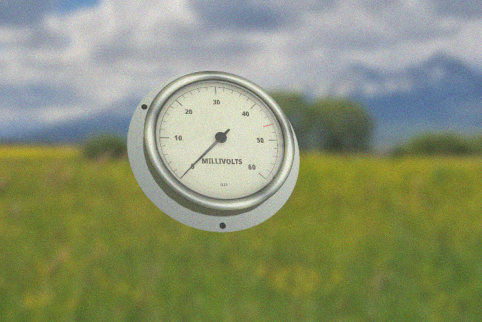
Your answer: 0,mV
